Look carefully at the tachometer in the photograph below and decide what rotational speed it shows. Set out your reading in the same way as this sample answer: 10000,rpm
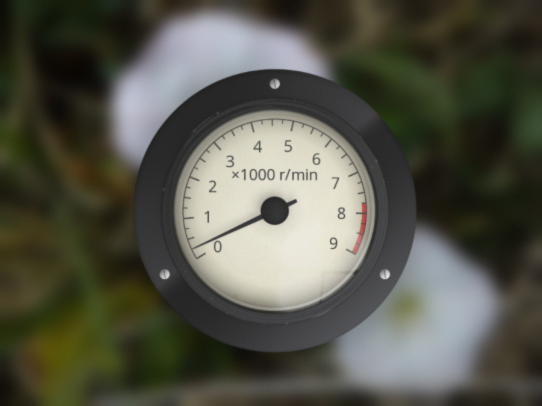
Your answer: 250,rpm
